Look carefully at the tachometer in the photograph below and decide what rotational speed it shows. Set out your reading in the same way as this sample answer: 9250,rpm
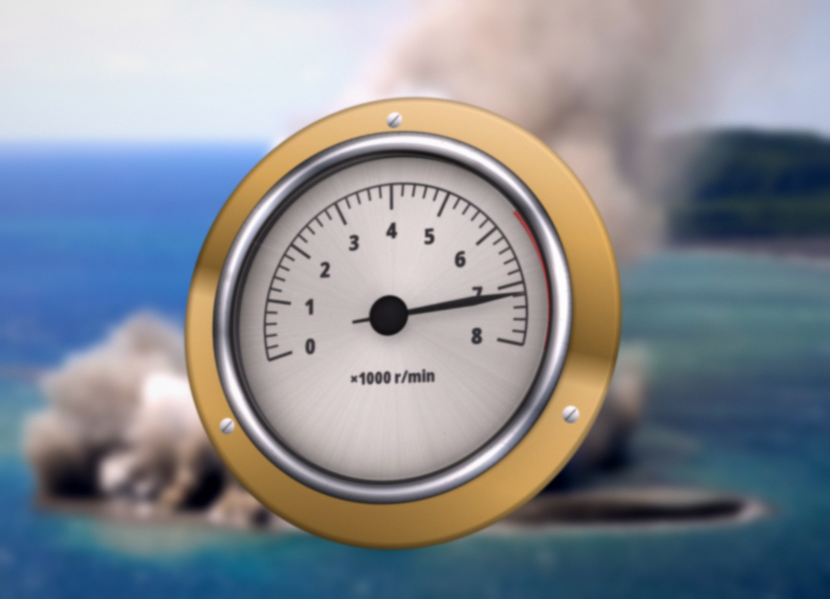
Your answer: 7200,rpm
